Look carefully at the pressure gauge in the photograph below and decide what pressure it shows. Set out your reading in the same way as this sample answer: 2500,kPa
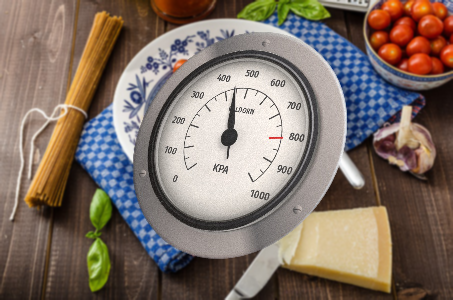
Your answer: 450,kPa
